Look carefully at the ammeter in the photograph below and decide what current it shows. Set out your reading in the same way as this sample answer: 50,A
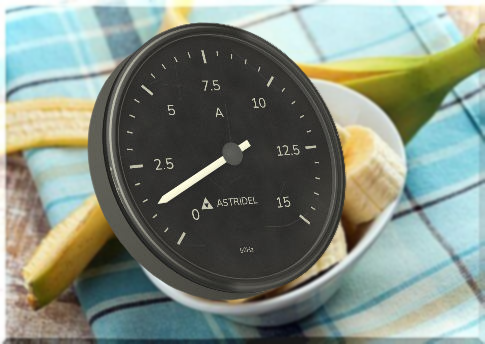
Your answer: 1.25,A
